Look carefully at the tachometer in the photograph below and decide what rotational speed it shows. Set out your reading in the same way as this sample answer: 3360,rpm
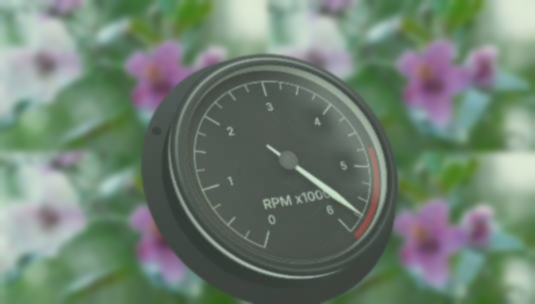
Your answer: 5750,rpm
